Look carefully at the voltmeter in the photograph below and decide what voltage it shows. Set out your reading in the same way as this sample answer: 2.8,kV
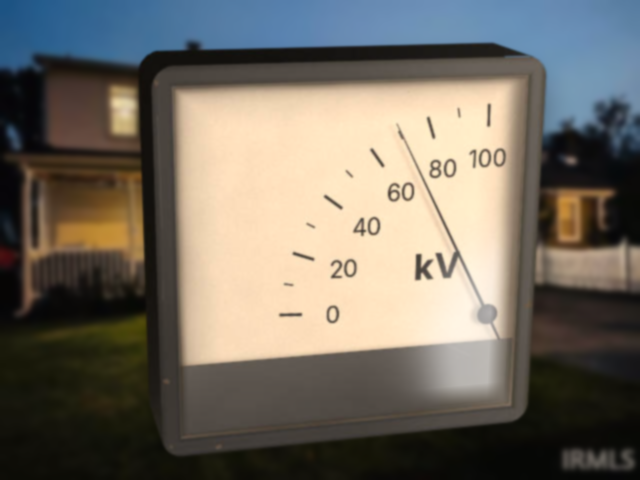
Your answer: 70,kV
